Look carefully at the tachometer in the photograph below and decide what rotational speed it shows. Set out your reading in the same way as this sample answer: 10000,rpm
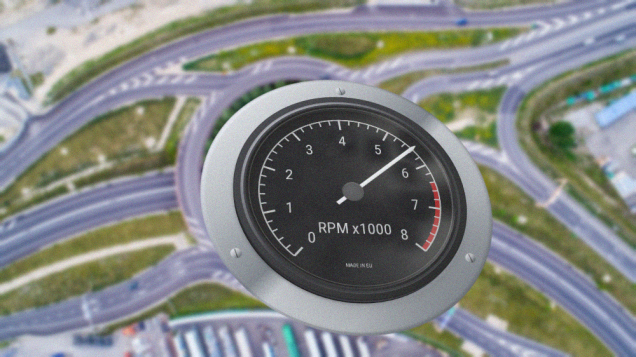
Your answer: 5600,rpm
